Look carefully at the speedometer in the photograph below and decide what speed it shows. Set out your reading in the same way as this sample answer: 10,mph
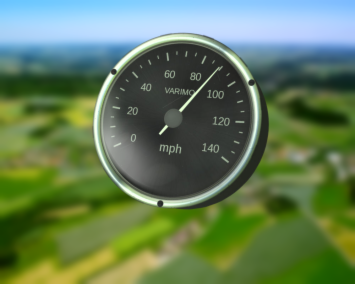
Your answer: 90,mph
